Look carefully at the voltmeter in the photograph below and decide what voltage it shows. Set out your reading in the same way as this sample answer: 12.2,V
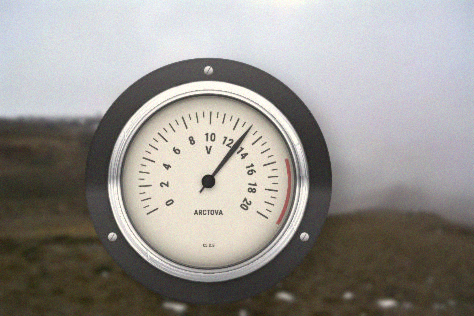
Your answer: 13,V
